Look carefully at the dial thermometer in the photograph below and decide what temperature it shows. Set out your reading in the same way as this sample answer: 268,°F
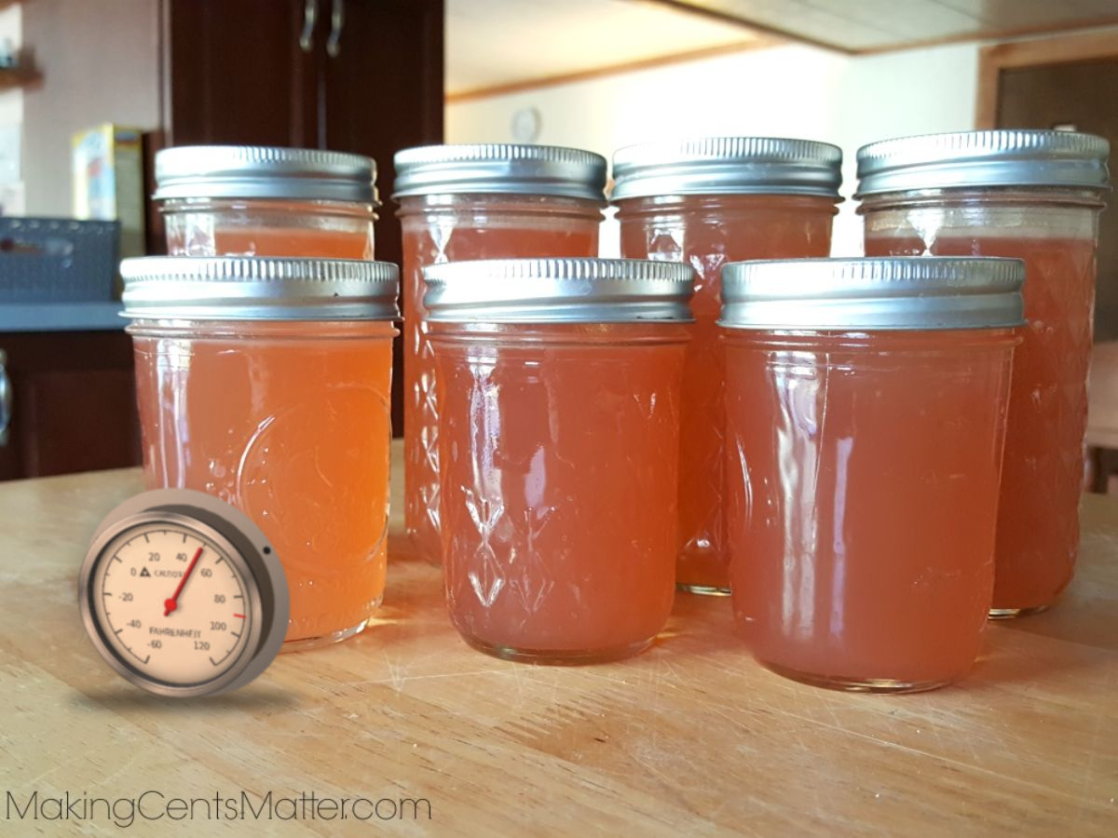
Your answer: 50,°F
